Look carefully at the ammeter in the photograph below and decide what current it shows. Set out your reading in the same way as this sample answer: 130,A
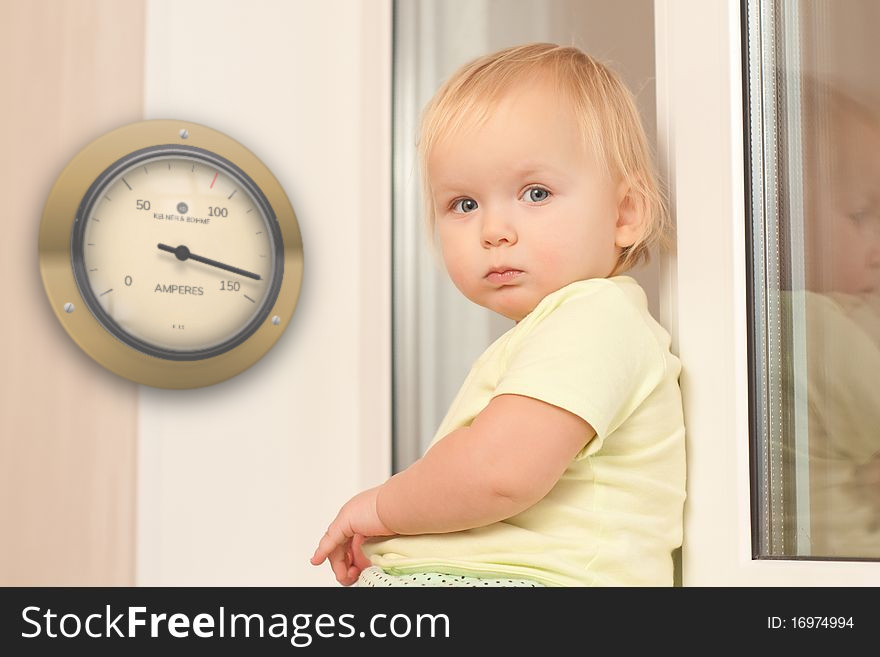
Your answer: 140,A
